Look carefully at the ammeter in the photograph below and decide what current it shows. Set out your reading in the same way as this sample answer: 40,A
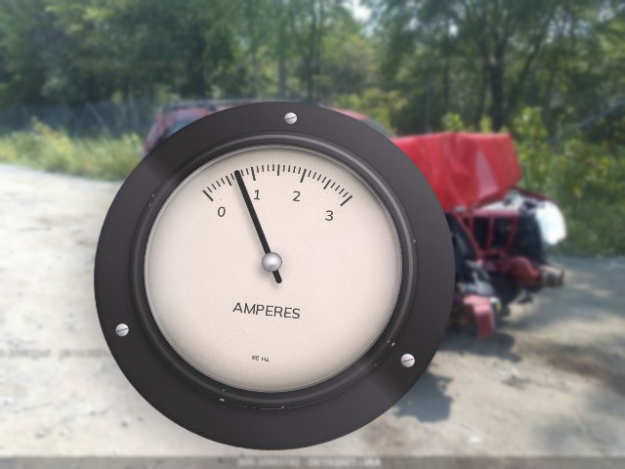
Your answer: 0.7,A
